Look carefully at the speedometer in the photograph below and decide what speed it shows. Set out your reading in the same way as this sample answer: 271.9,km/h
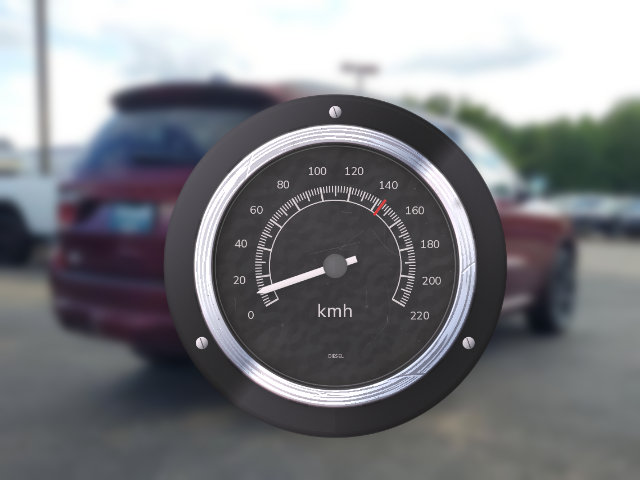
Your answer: 10,km/h
